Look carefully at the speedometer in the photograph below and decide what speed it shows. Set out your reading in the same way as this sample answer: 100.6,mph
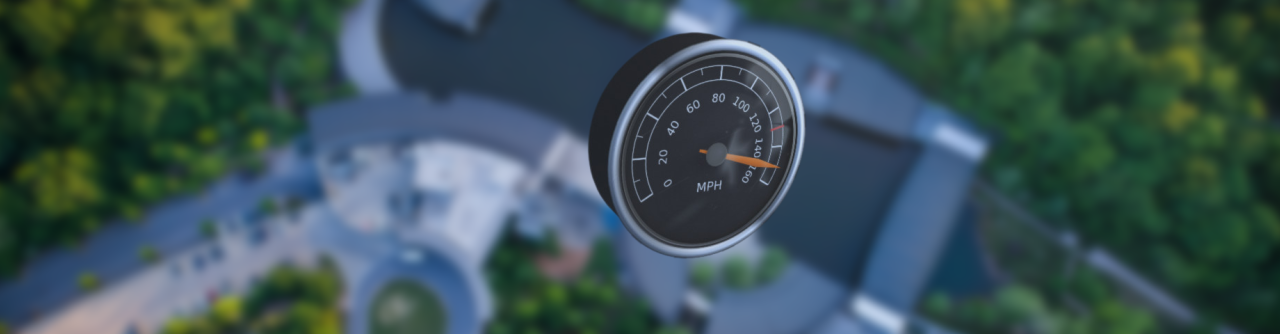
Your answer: 150,mph
